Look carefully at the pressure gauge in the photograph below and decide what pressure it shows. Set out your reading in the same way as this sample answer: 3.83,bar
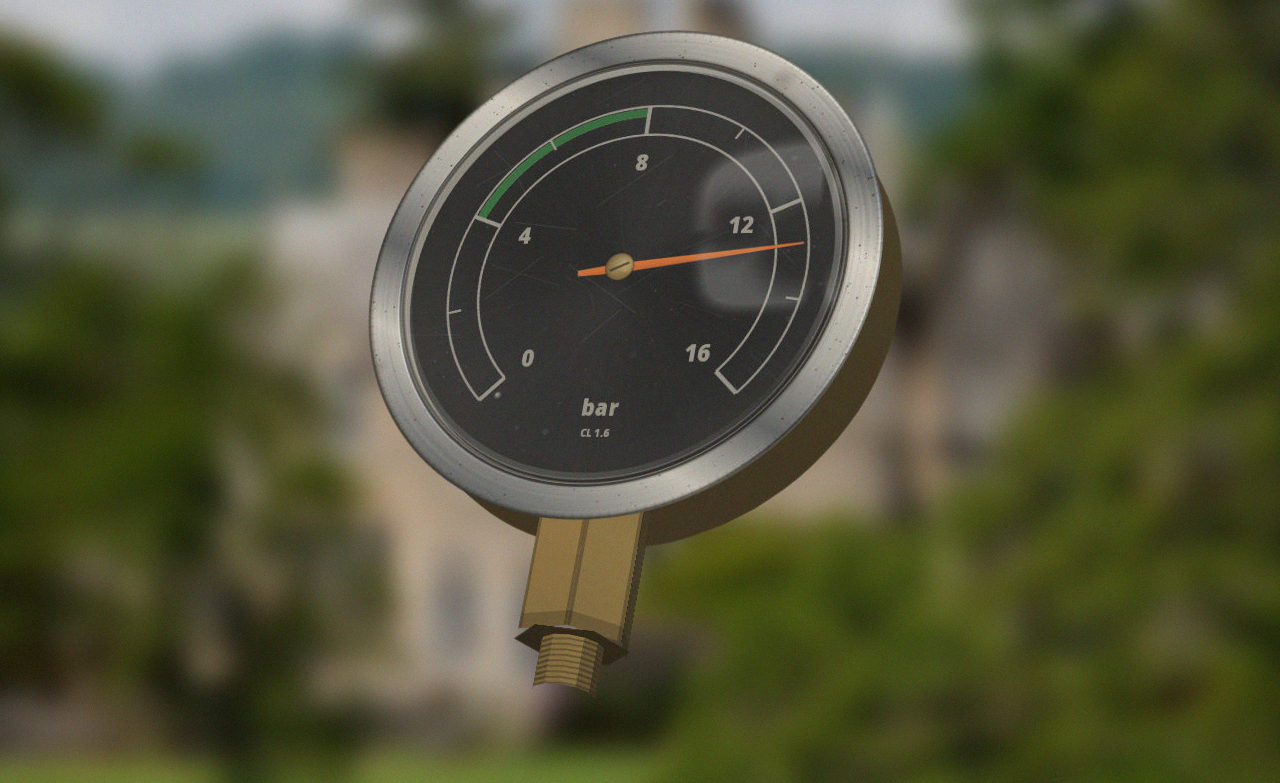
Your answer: 13,bar
